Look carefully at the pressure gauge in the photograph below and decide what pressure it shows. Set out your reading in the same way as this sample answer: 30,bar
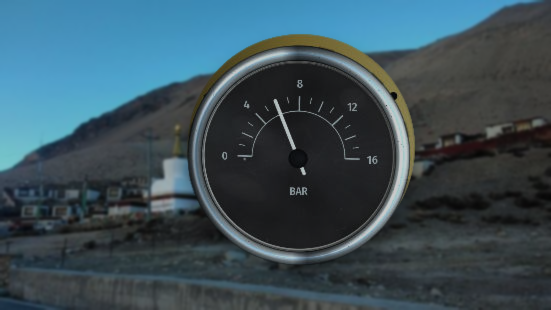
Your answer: 6,bar
